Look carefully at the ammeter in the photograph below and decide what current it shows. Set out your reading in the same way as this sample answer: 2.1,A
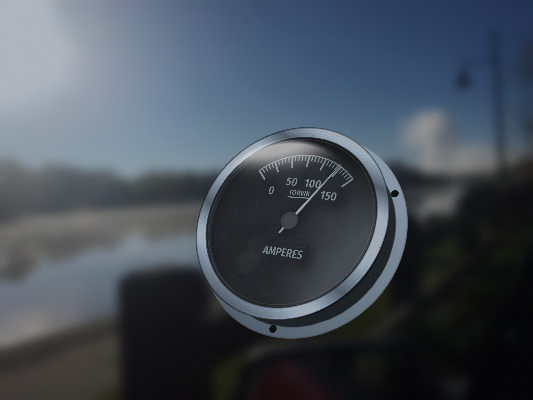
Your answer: 125,A
